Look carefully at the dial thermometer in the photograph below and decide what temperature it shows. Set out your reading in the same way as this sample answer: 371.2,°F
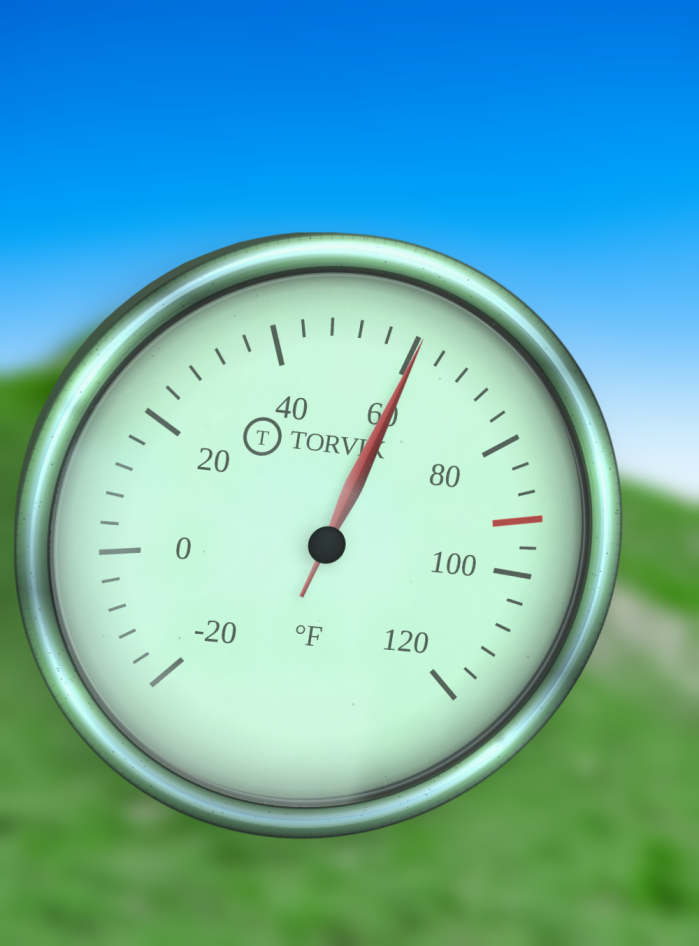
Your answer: 60,°F
